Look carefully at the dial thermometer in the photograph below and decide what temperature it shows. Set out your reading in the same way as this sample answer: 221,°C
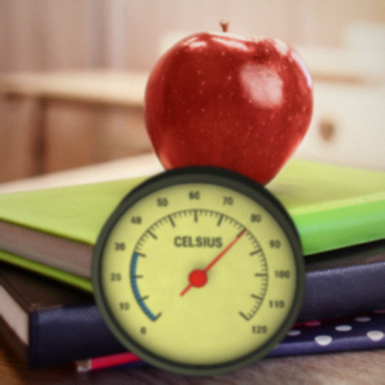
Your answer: 80,°C
